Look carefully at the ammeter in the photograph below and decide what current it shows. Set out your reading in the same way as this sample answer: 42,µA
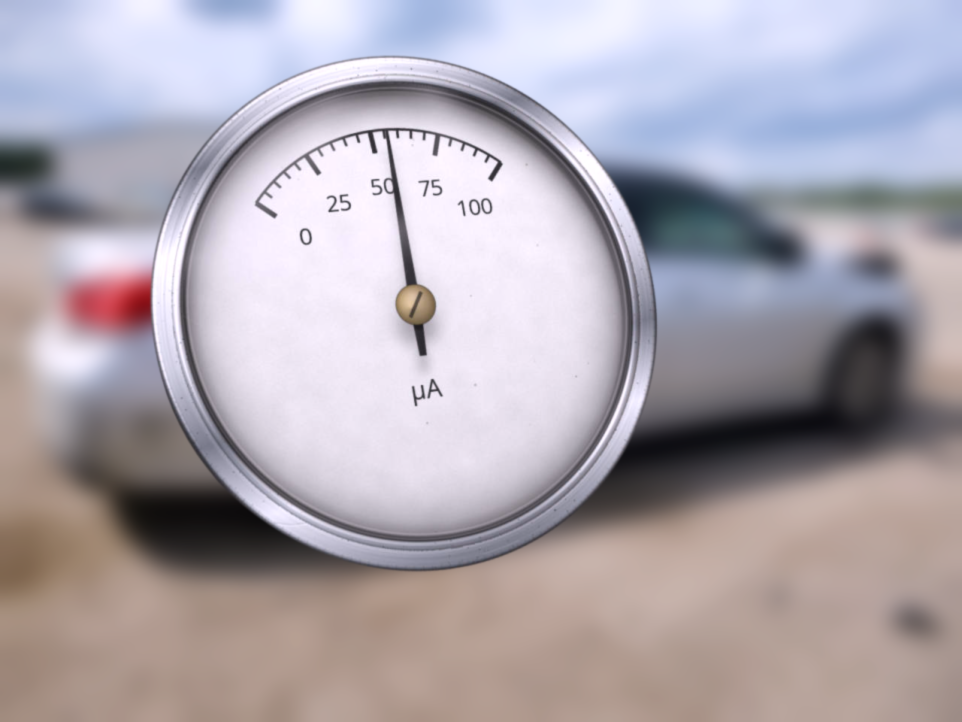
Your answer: 55,µA
